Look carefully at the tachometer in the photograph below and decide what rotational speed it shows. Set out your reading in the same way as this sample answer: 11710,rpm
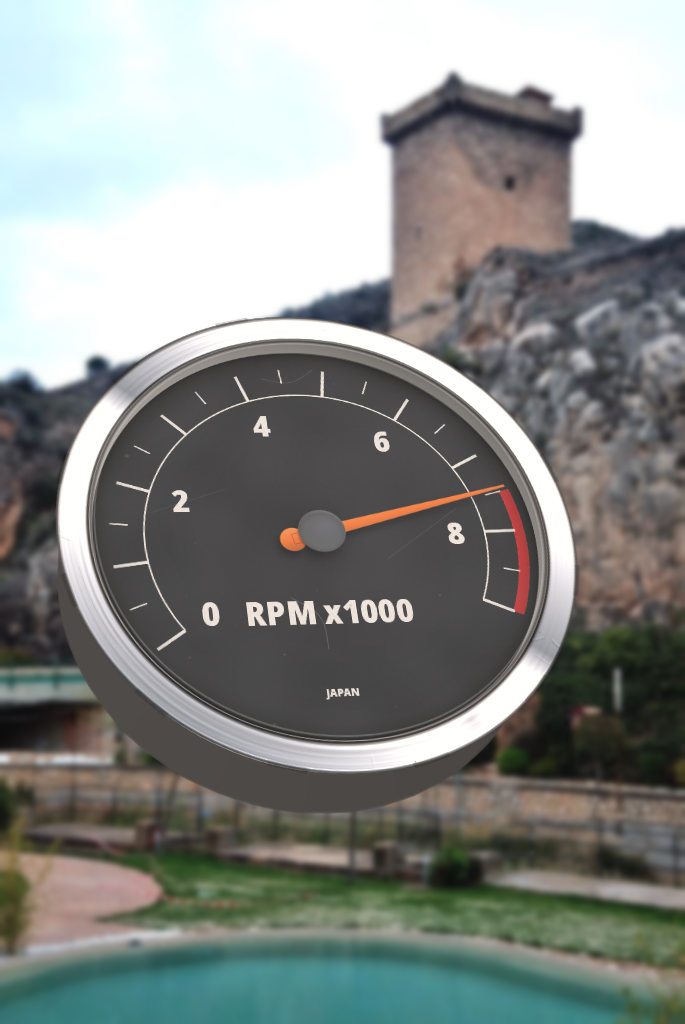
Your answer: 7500,rpm
